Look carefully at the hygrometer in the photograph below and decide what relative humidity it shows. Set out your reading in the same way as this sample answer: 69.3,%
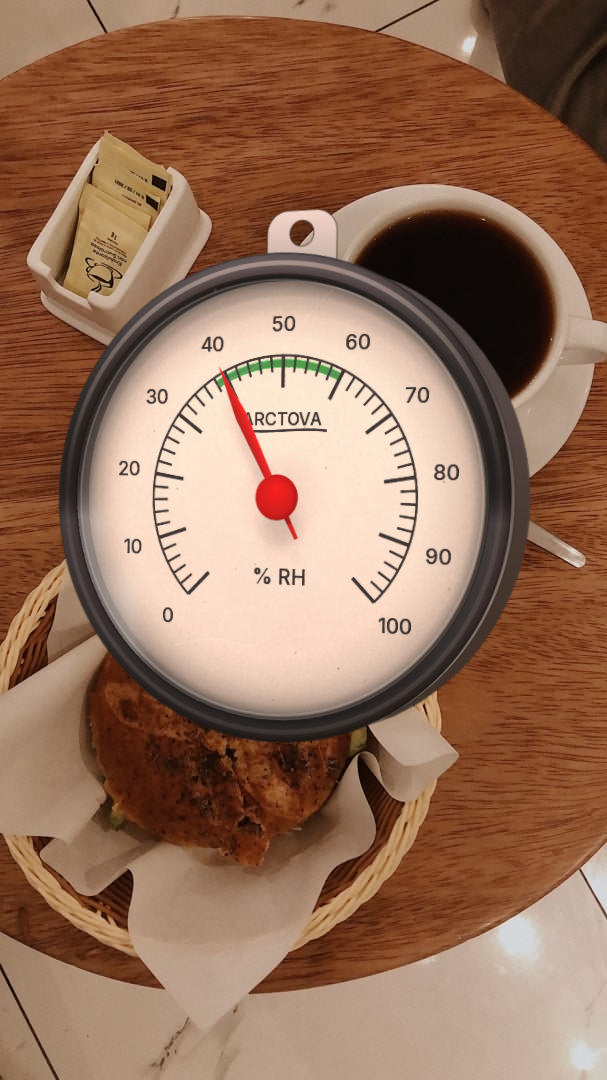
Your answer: 40,%
